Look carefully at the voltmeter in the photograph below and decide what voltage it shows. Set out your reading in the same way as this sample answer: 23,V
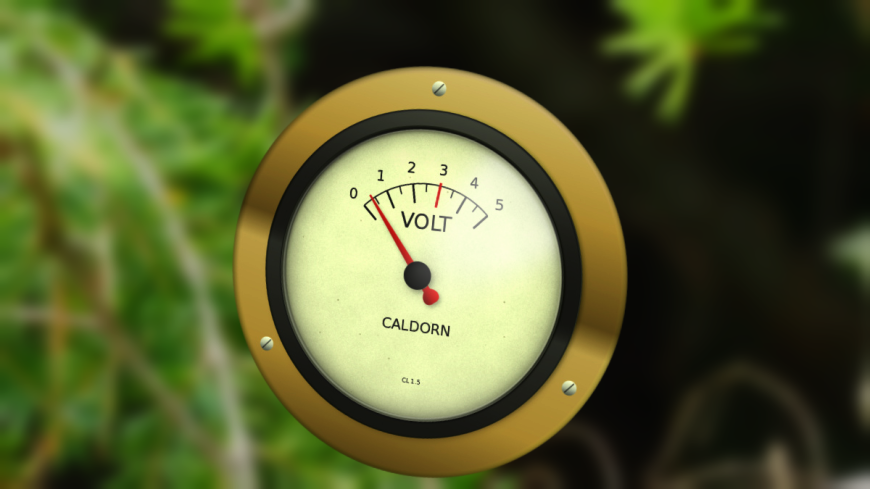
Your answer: 0.5,V
